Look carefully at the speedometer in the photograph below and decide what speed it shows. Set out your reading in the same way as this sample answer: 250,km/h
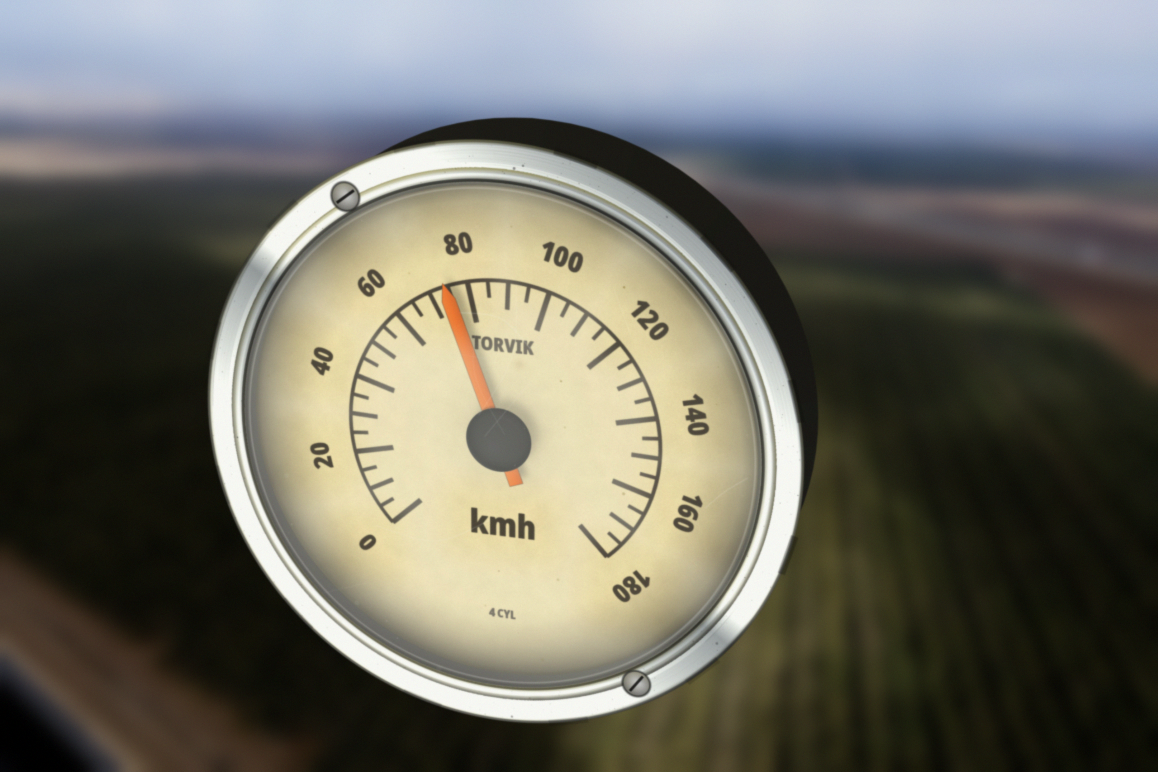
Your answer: 75,km/h
